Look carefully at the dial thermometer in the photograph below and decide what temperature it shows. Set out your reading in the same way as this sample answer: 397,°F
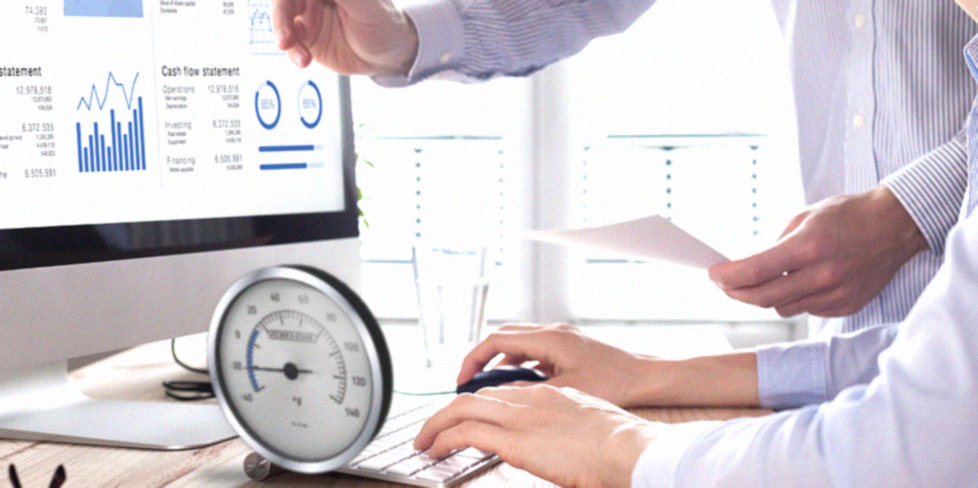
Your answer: -20,°F
